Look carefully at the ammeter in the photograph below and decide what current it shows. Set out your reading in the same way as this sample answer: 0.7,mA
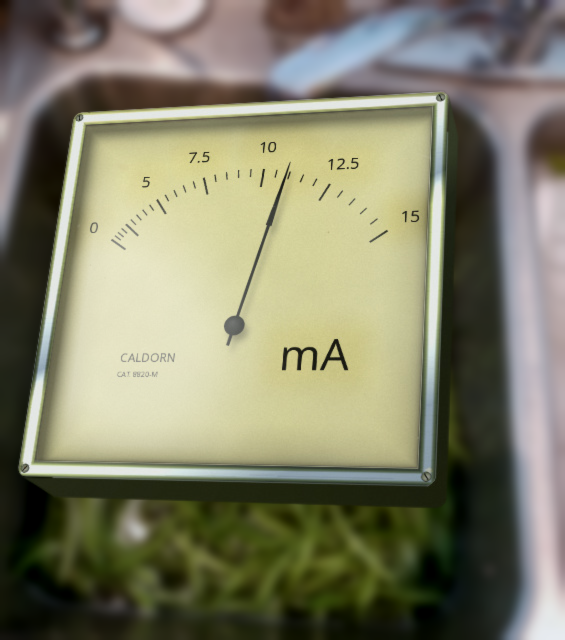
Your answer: 11,mA
